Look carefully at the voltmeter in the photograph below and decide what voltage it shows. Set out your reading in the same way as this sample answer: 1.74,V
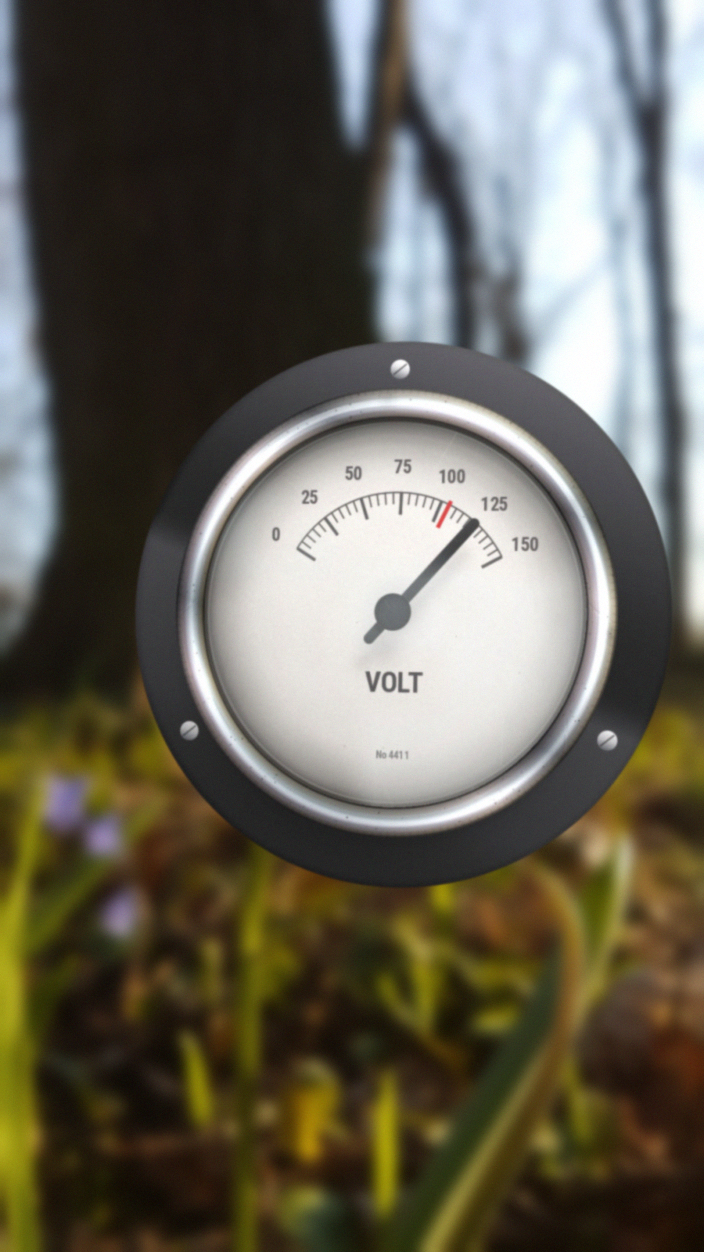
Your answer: 125,V
